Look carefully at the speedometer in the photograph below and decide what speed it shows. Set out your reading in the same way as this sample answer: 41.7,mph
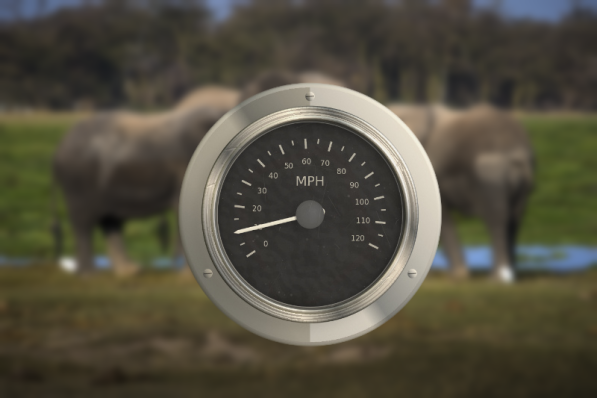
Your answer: 10,mph
